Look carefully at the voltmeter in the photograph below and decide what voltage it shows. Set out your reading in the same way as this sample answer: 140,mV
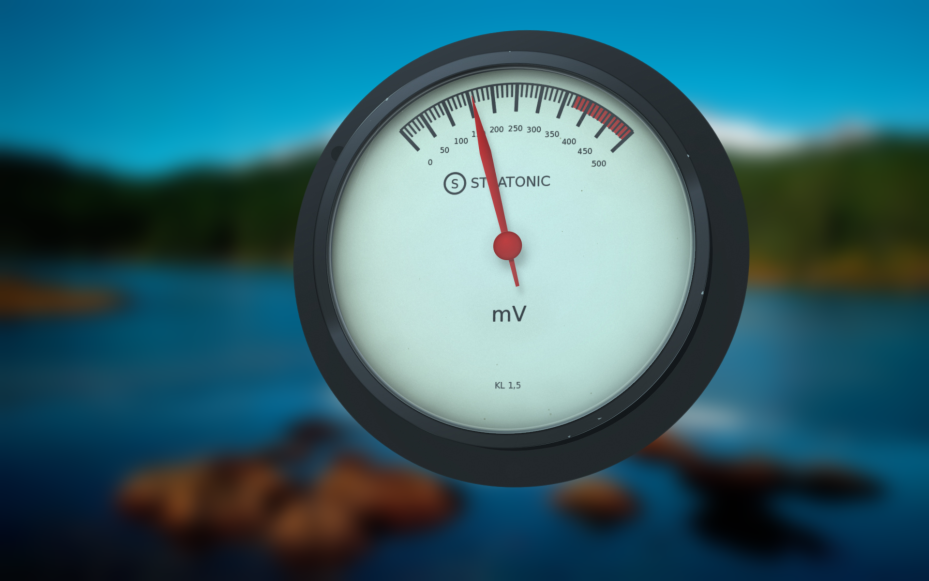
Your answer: 160,mV
